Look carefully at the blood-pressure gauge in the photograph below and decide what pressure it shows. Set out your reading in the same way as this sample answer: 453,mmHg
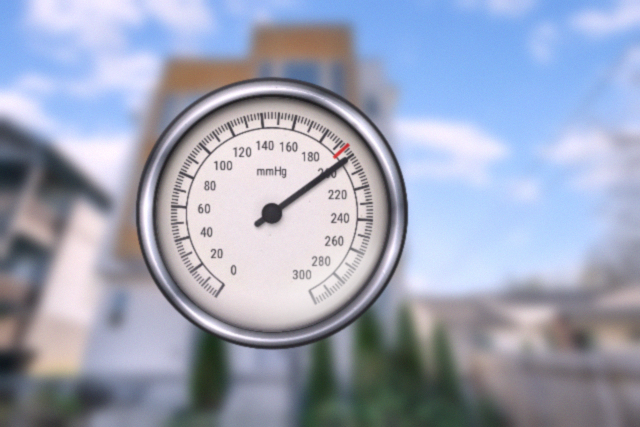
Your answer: 200,mmHg
